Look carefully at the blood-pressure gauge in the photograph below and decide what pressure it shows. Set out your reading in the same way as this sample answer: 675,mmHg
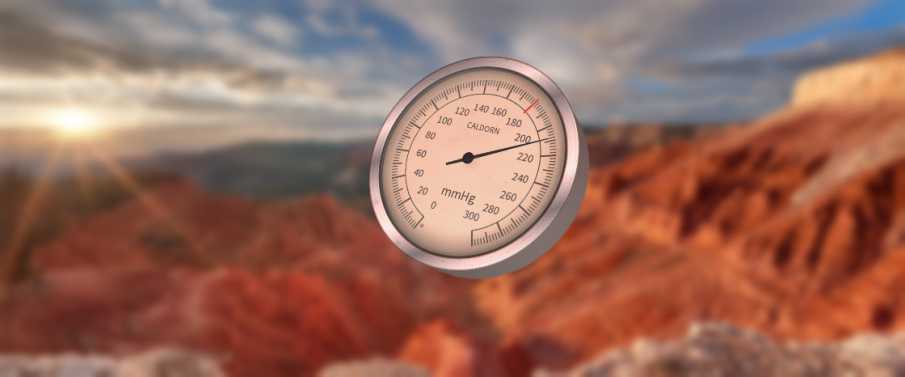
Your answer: 210,mmHg
